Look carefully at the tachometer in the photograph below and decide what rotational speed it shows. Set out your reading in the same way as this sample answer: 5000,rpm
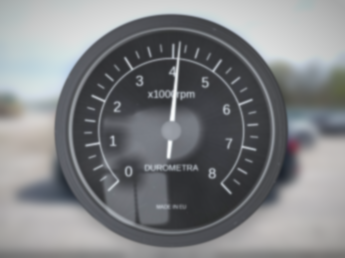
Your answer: 4125,rpm
